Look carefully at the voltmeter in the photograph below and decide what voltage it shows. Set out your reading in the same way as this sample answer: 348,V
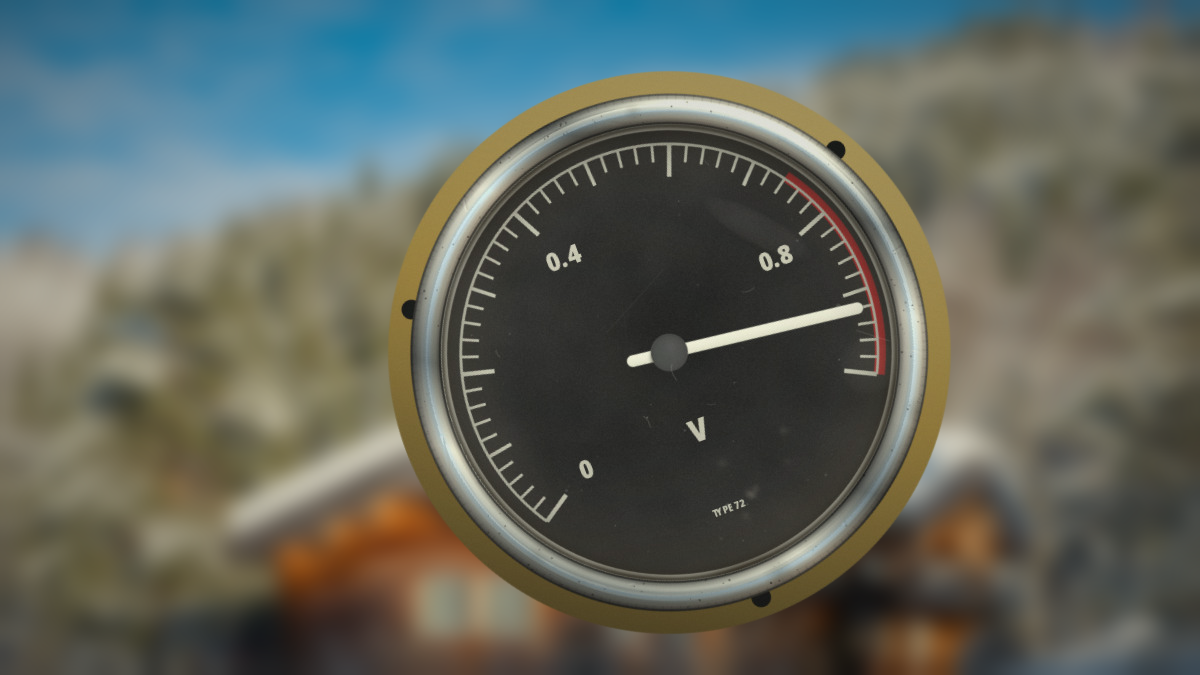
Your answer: 0.92,V
